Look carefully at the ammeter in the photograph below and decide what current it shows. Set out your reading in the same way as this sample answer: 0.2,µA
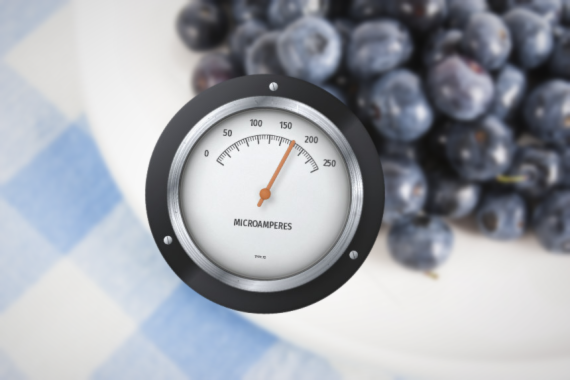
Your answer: 175,µA
